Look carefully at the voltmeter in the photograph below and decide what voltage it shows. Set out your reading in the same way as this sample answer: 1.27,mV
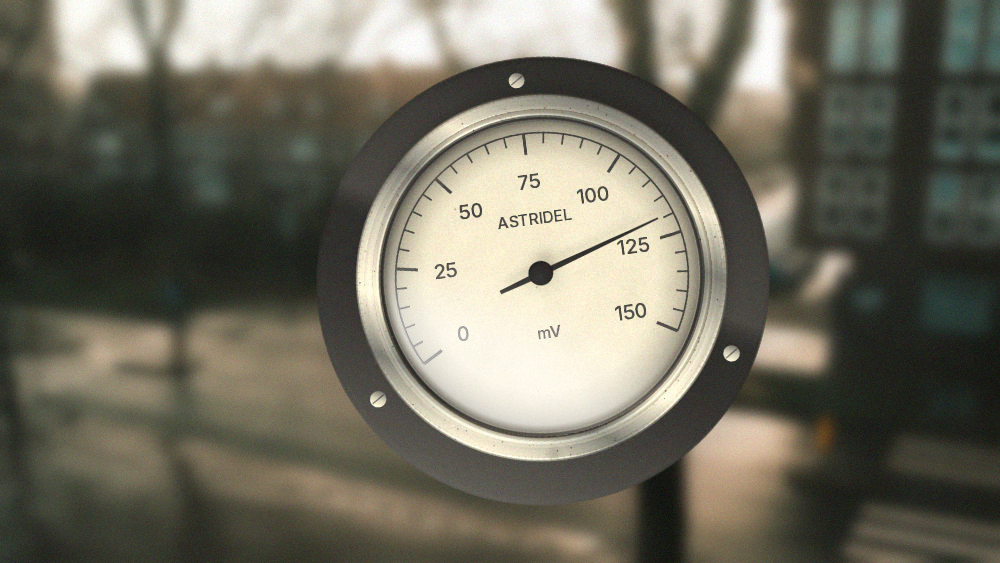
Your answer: 120,mV
